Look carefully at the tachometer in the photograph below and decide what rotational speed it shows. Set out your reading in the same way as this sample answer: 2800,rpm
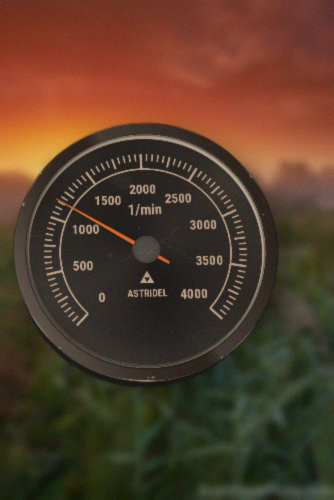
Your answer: 1150,rpm
